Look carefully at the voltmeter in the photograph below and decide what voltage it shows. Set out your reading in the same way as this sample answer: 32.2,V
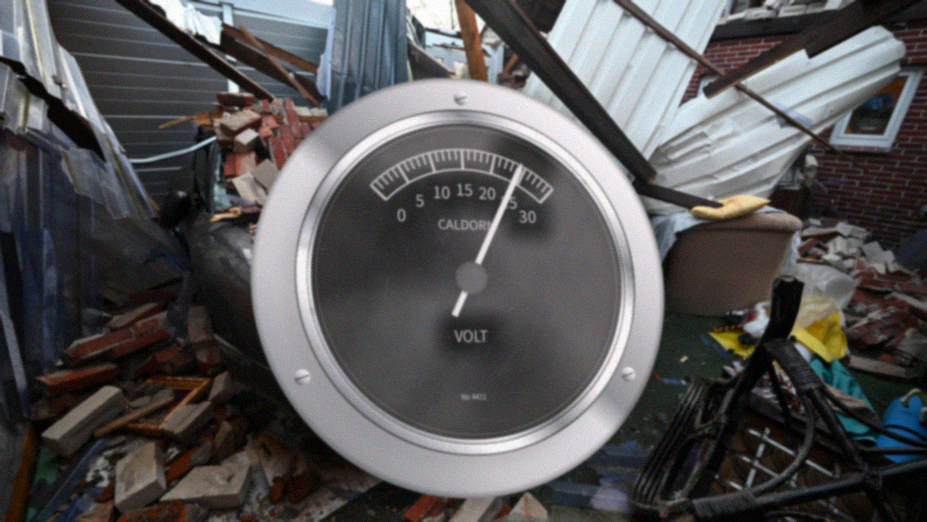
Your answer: 24,V
